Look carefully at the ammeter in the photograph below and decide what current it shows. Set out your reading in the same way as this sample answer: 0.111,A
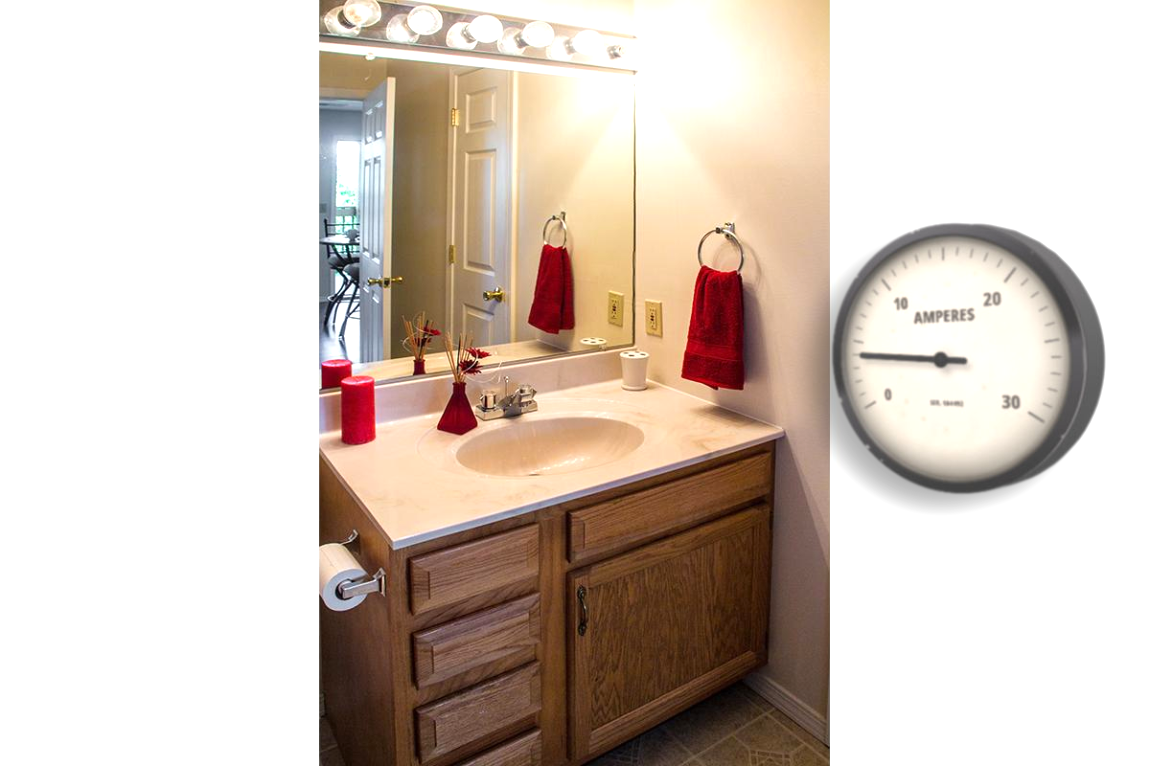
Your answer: 4,A
